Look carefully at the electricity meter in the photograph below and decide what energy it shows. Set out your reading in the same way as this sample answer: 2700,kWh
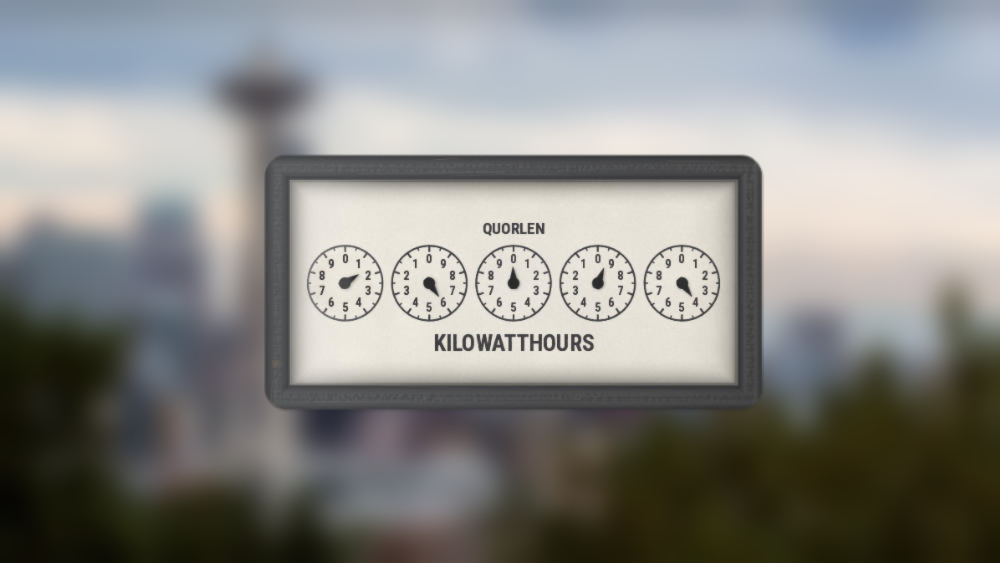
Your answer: 15994,kWh
